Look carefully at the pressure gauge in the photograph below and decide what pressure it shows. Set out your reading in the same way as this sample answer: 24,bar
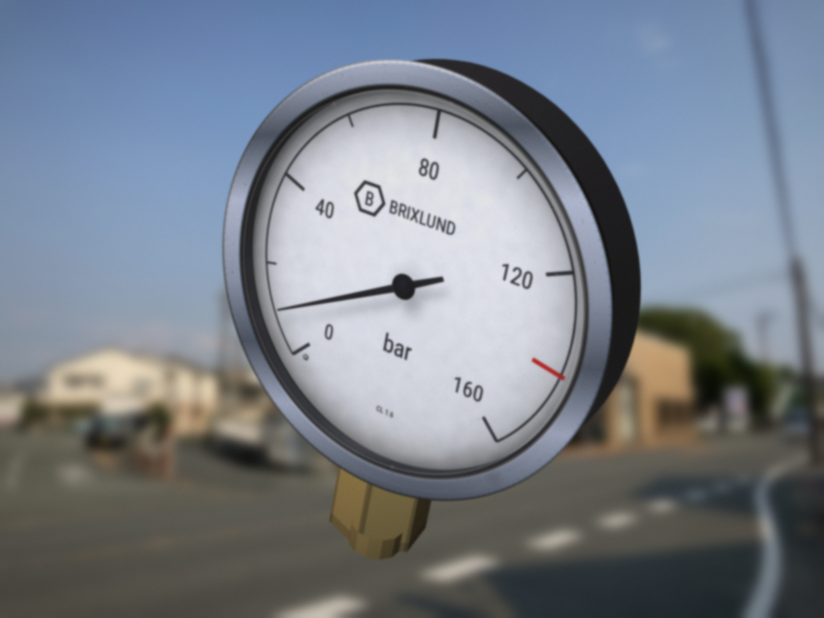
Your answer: 10,bar
